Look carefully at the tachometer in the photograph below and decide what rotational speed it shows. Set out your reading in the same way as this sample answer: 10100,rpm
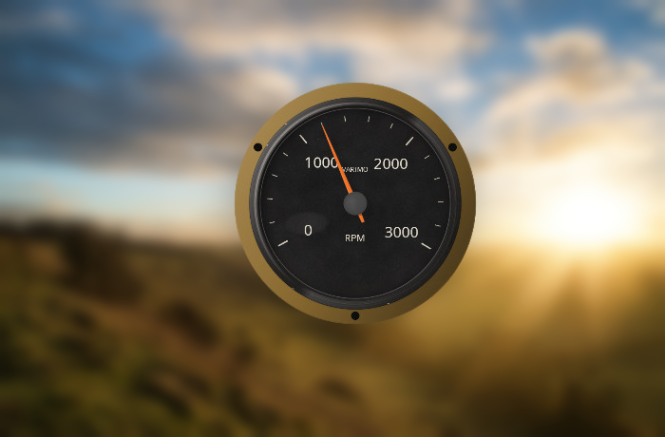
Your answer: 1200,rpm
